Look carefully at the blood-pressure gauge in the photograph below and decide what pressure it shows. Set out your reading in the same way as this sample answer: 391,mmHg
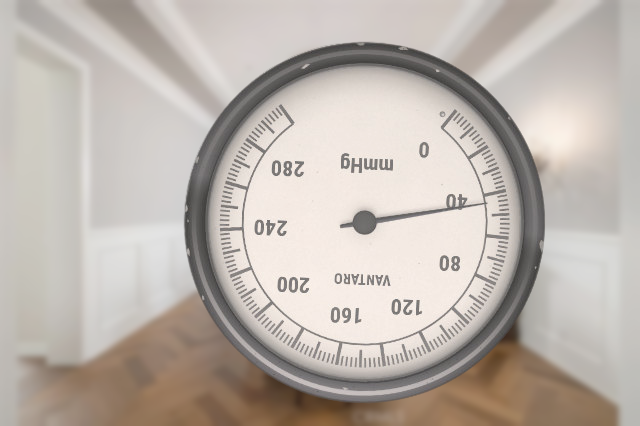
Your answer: 44,mmHg
